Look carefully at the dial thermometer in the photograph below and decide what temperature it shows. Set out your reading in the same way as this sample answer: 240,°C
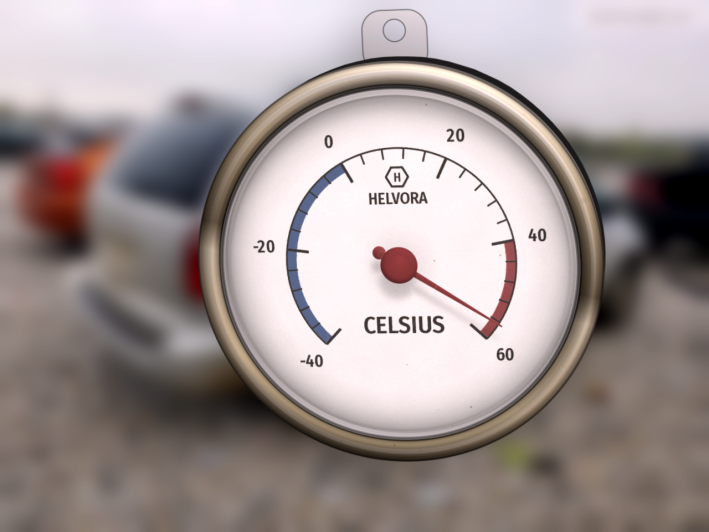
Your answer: 56,°C
